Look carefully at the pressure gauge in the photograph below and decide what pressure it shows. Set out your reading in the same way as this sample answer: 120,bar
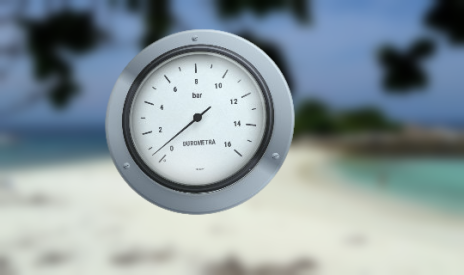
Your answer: 0.5,bar
